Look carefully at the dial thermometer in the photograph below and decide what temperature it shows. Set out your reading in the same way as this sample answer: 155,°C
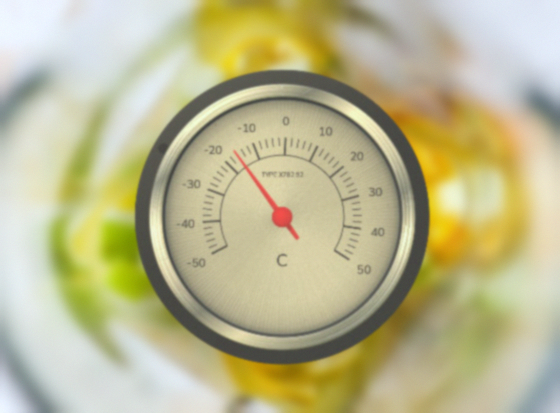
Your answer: -16,°C
